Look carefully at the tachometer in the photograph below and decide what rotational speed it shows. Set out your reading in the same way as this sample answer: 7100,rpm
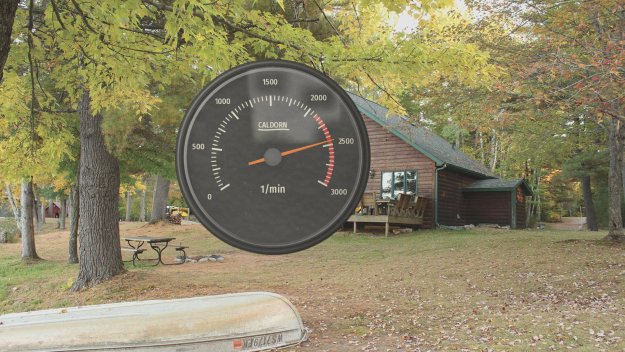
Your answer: 2450,rpm
